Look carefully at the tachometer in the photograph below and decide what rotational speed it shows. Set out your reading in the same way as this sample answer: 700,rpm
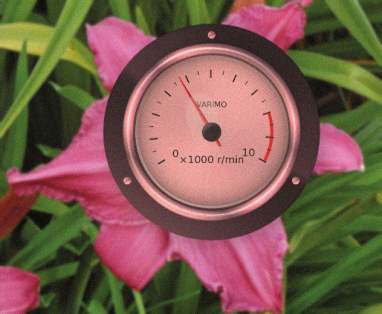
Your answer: 3750,rpm
